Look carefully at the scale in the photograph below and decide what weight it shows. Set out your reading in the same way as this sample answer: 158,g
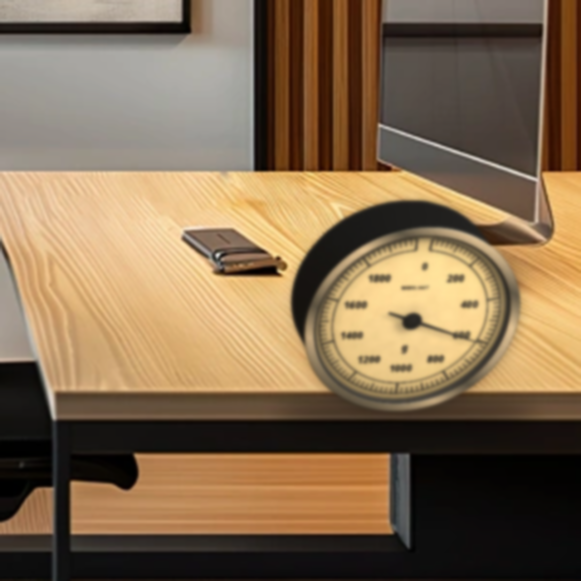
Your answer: 600,g
